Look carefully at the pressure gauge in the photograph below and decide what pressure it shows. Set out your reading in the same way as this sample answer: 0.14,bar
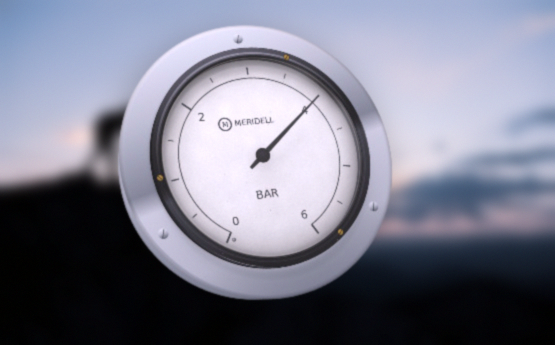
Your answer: 4,bar
